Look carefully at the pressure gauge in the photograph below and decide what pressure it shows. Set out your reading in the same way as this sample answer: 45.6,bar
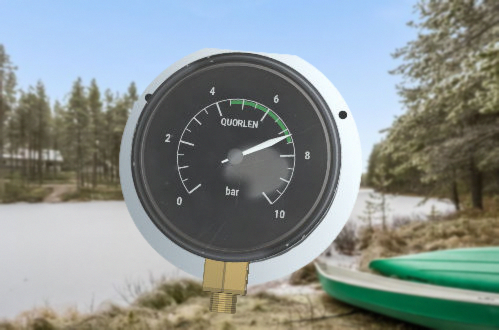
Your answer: 7.25,bar
